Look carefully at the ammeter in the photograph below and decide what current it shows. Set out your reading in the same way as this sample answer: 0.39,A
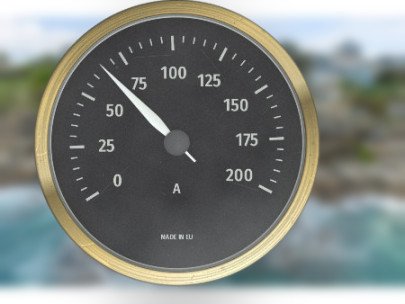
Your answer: 65,A
